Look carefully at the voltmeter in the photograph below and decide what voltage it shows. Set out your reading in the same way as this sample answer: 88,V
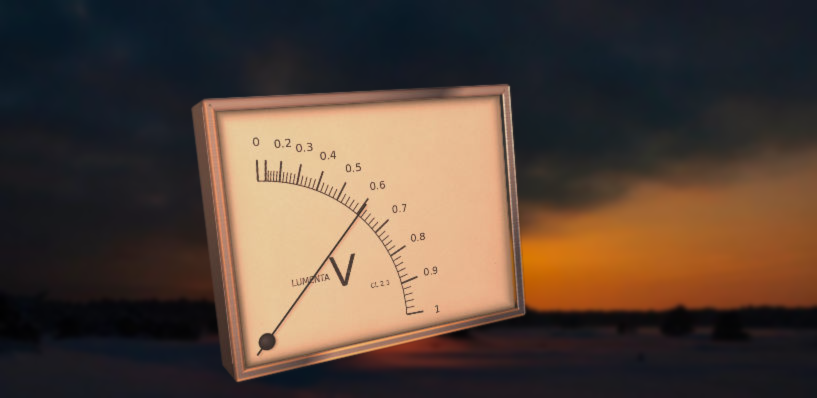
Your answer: 0.6,V
